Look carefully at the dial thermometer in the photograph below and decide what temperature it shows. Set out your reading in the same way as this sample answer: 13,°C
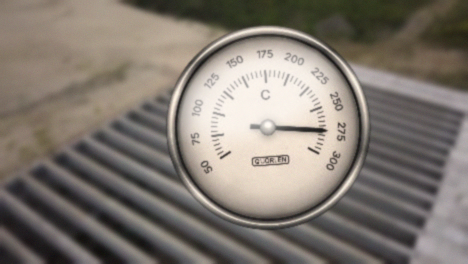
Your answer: 275,°C
